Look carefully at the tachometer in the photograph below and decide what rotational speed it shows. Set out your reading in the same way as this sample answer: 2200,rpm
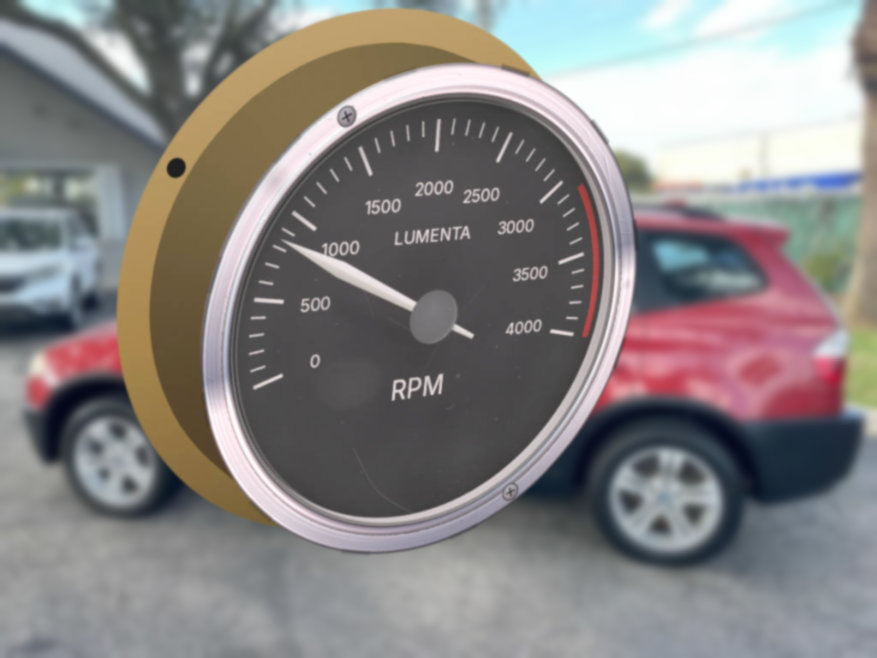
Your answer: 850,rpm
